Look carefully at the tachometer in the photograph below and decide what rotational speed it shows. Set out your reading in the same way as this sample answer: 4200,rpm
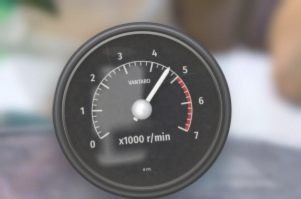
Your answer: 4600,rpm
